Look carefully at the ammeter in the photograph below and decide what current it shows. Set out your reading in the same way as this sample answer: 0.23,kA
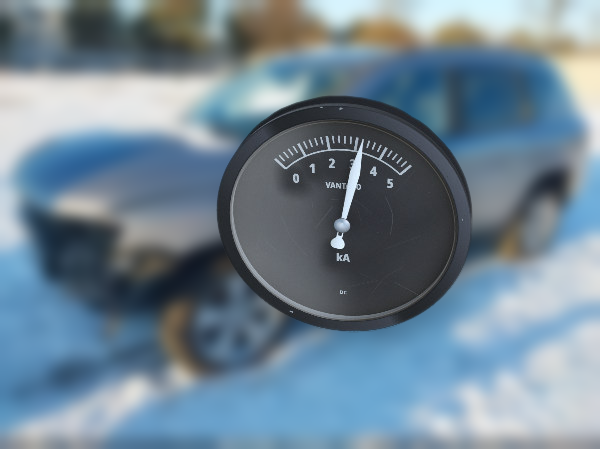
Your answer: 3.2,kA
